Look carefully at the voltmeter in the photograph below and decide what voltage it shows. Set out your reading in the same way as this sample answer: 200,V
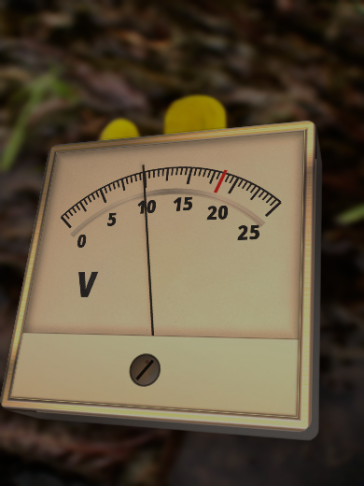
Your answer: 10,V
